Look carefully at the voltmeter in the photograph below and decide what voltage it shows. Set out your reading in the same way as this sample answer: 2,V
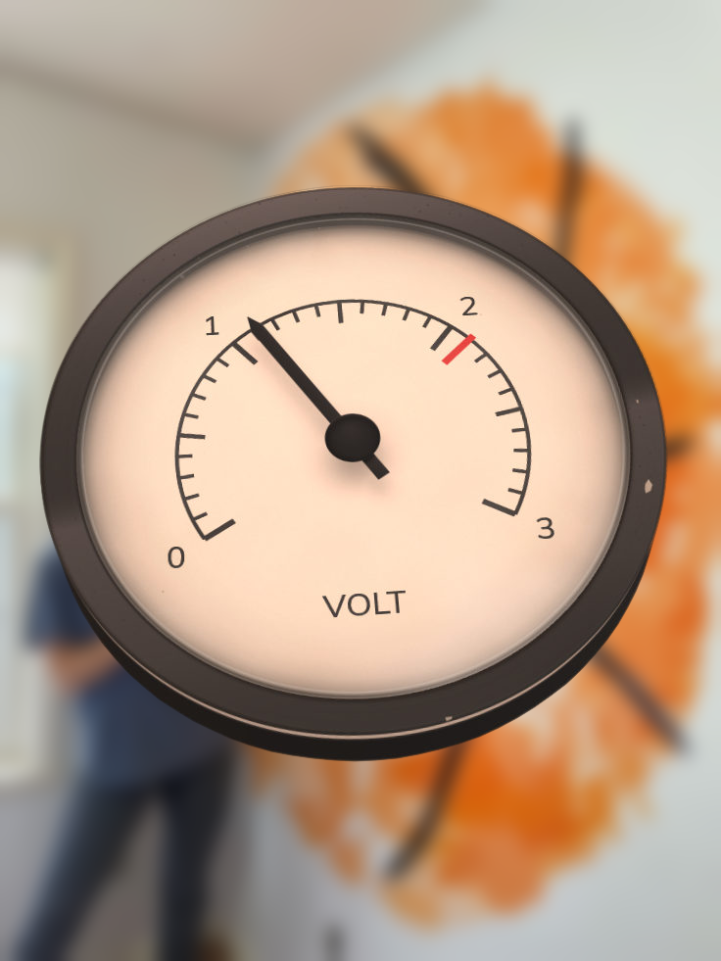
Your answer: 1.1,V
